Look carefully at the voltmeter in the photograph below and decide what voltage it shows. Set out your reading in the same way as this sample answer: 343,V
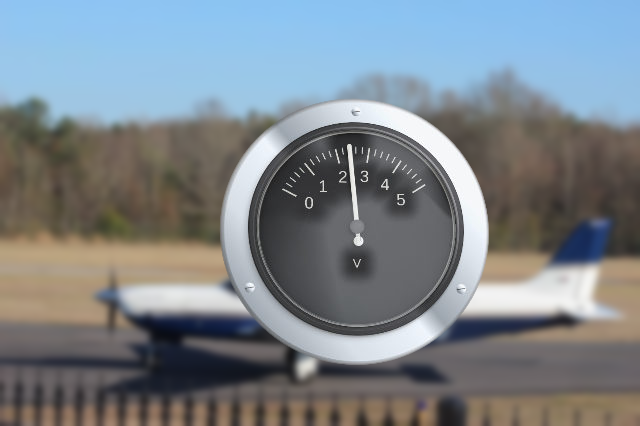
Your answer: 2.4,V
